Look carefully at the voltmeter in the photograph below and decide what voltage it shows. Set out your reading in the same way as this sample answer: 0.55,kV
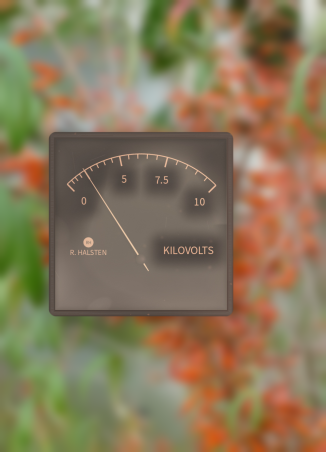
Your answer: 2.5,kV
